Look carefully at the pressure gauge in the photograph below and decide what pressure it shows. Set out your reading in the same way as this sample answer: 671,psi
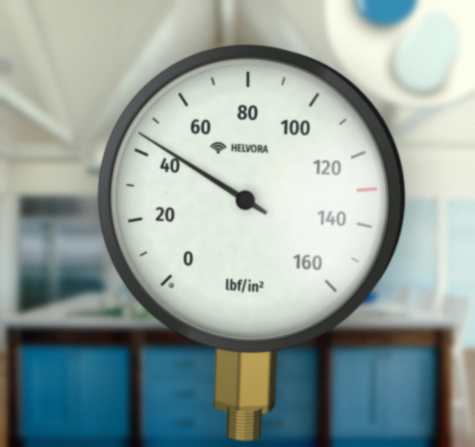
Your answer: 45,psi
